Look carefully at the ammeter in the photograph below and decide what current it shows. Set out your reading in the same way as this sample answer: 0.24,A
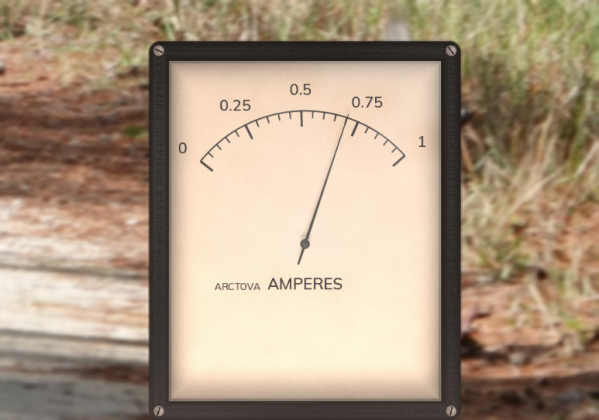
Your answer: 0.7,A
